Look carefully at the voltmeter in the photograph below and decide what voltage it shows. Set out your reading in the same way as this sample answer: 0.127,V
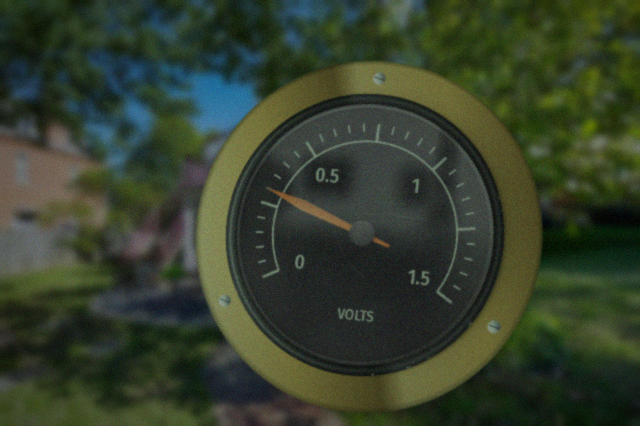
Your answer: 0.3,V
